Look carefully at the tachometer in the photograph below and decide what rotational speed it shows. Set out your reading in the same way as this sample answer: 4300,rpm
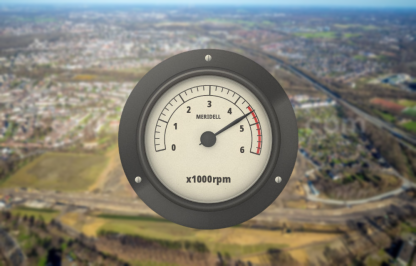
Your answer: 4600,rpm
